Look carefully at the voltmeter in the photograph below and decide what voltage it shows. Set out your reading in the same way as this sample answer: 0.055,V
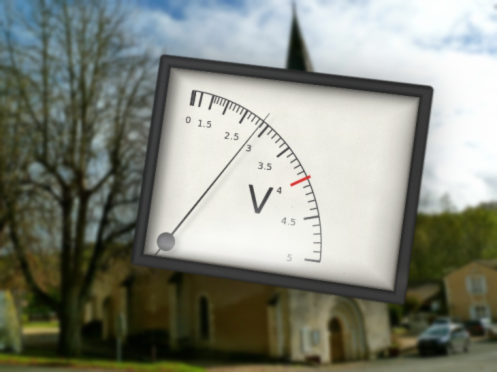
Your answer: 2.9,V
